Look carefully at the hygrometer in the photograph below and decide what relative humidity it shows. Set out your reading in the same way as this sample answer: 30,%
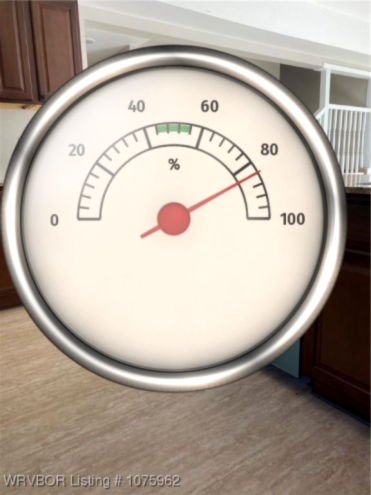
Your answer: 84,%
